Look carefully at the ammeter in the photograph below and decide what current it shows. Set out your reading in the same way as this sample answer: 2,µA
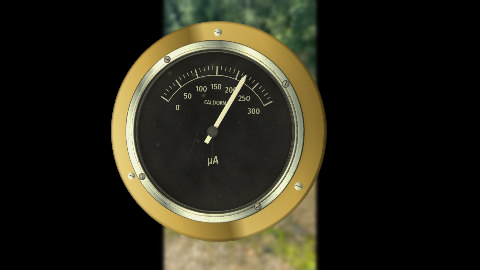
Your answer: 220,µA
